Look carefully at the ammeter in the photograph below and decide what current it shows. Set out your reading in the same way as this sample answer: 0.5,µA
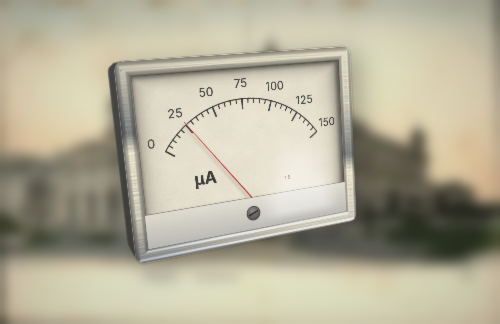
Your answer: 25,µA
